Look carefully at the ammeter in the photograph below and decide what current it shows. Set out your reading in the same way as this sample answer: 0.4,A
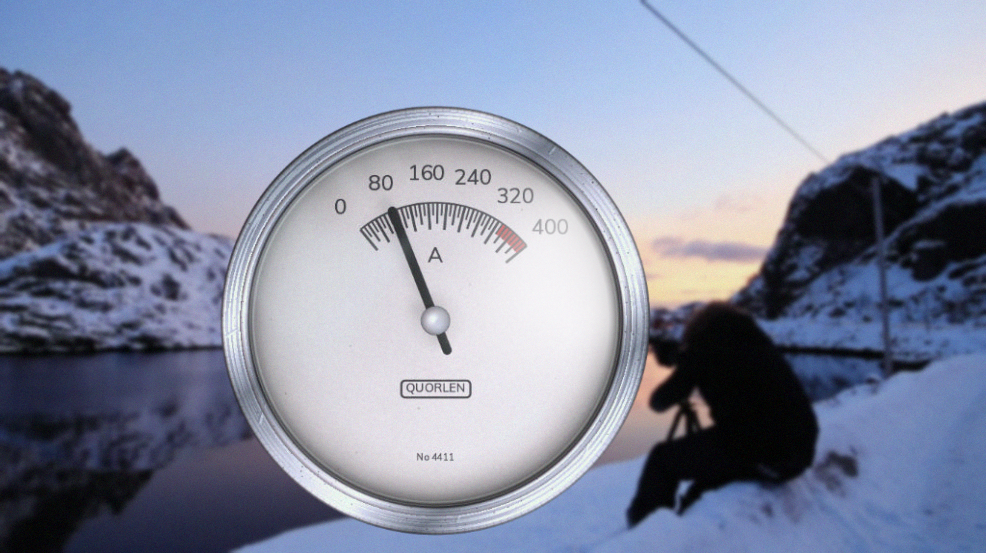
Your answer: 80,A
